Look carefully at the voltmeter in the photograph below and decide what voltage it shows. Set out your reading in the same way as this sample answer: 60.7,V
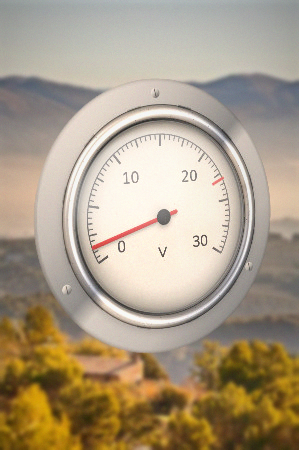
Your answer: 1.5,V
